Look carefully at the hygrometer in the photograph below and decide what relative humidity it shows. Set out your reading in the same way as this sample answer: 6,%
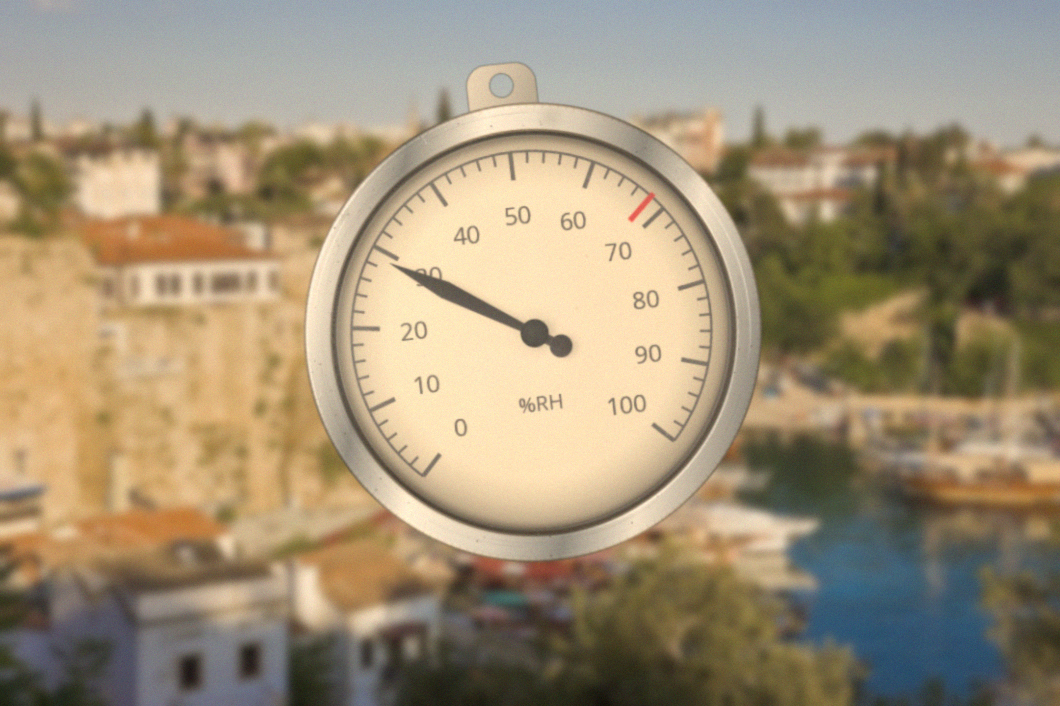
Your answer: 29,%
